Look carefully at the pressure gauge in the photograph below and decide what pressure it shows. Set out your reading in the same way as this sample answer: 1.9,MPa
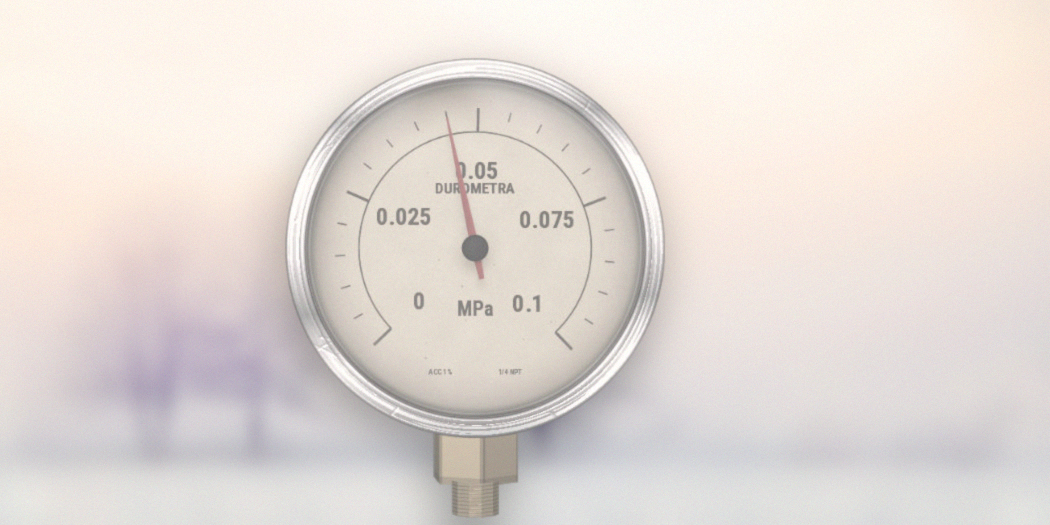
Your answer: 0.045,MPa
